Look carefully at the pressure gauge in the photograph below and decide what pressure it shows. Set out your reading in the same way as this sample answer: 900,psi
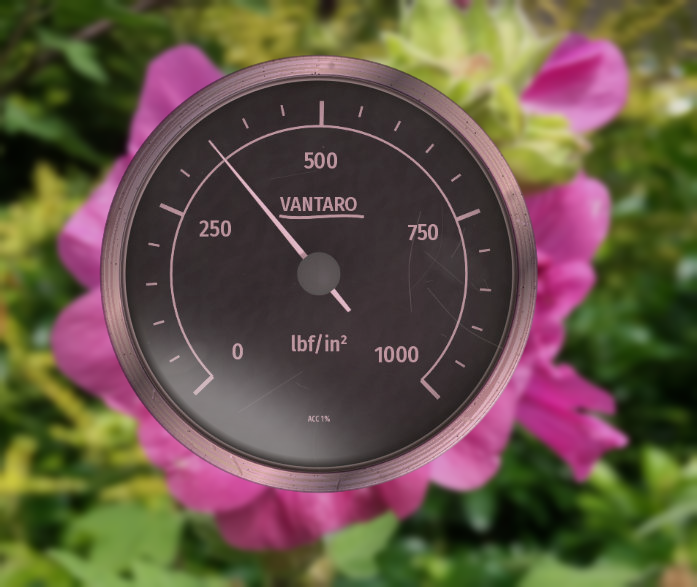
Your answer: 350,psi
